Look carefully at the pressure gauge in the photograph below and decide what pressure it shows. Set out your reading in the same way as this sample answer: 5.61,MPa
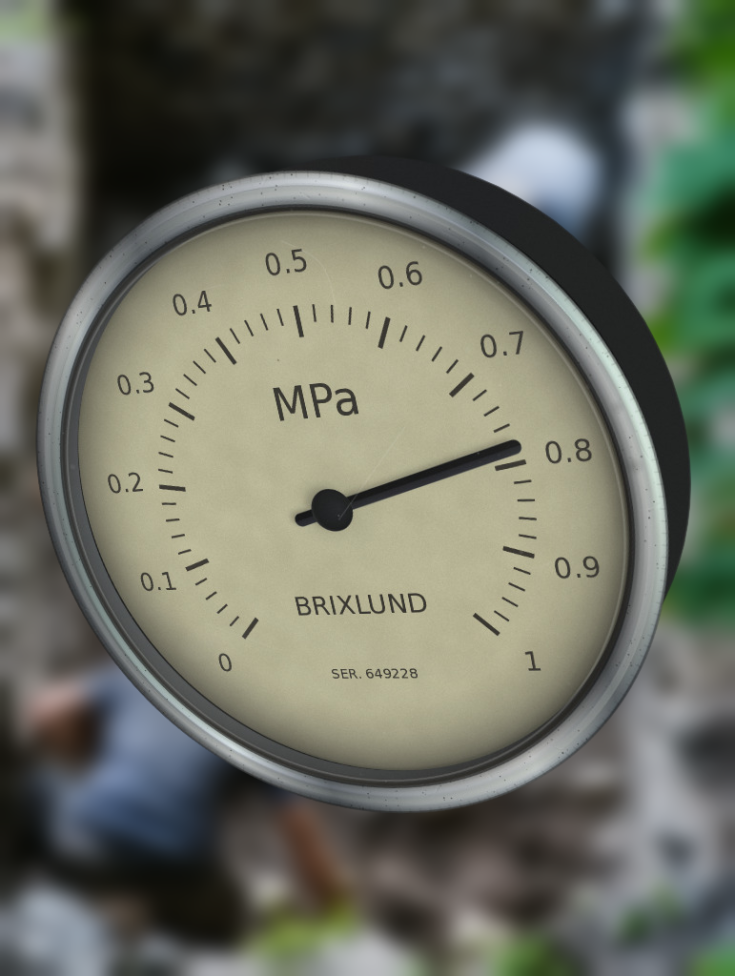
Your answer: 0.78,MPa
